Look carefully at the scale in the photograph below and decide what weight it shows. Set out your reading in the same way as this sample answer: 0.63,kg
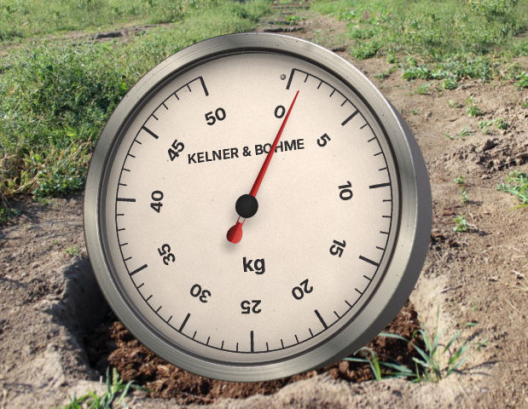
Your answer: 1,kg
